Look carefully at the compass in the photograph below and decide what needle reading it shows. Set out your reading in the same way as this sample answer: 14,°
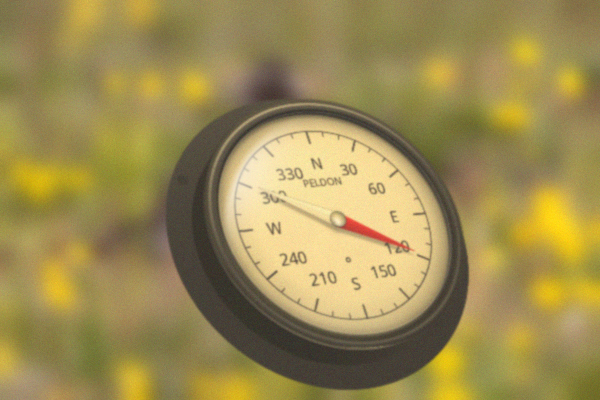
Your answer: 120,°
